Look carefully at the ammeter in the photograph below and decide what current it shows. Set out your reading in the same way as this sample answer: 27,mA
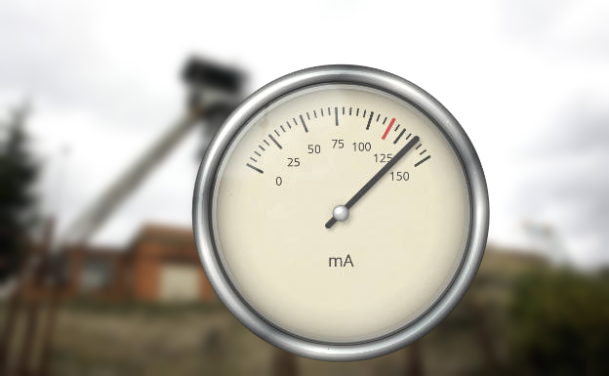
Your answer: 135,mA
